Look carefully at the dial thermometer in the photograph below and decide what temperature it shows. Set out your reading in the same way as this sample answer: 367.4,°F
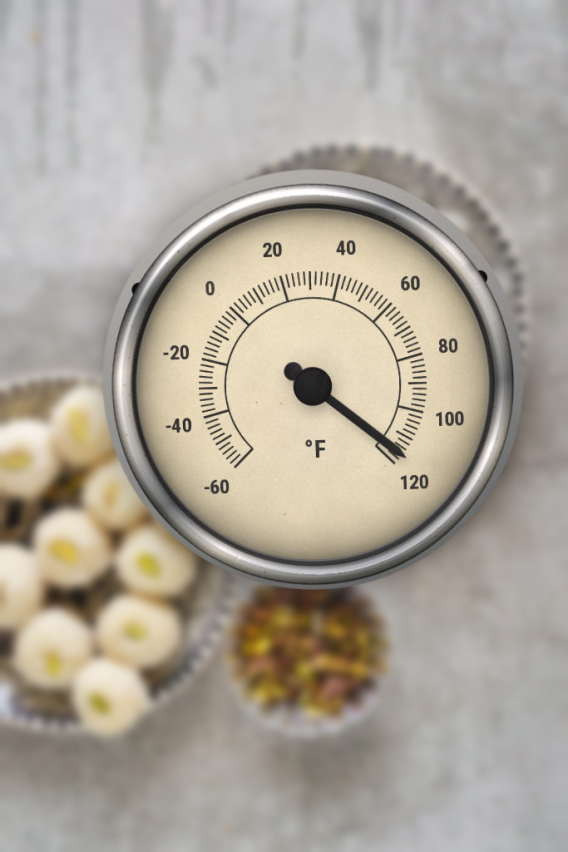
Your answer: 116,°F
